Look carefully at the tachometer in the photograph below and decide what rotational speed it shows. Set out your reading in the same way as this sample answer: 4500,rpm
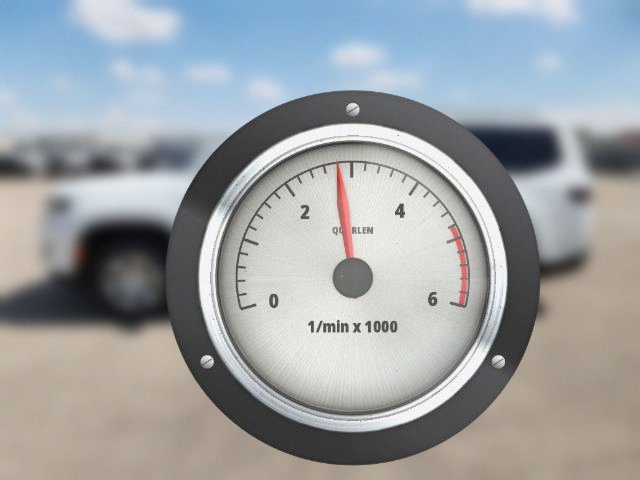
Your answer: 2800,rpm
